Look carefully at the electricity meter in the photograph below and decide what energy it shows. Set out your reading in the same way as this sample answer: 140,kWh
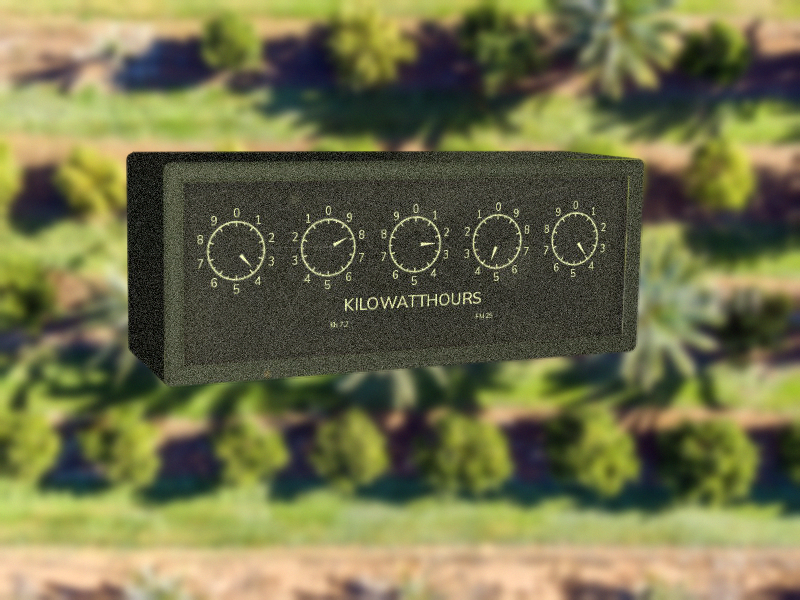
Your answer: 38244,kWh
